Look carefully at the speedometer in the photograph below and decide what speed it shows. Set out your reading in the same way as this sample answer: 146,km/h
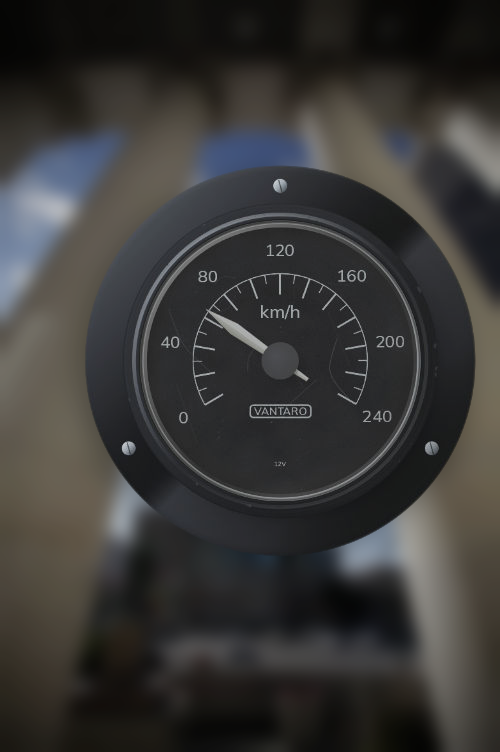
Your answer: 65,km/h
